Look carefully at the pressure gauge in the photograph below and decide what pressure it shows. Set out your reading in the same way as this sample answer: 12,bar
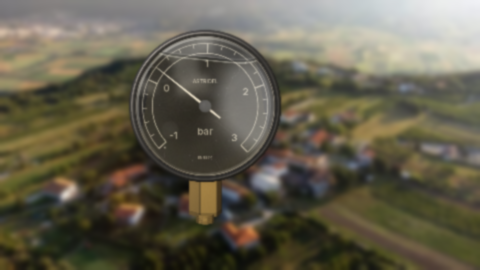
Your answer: 0.2,bar
